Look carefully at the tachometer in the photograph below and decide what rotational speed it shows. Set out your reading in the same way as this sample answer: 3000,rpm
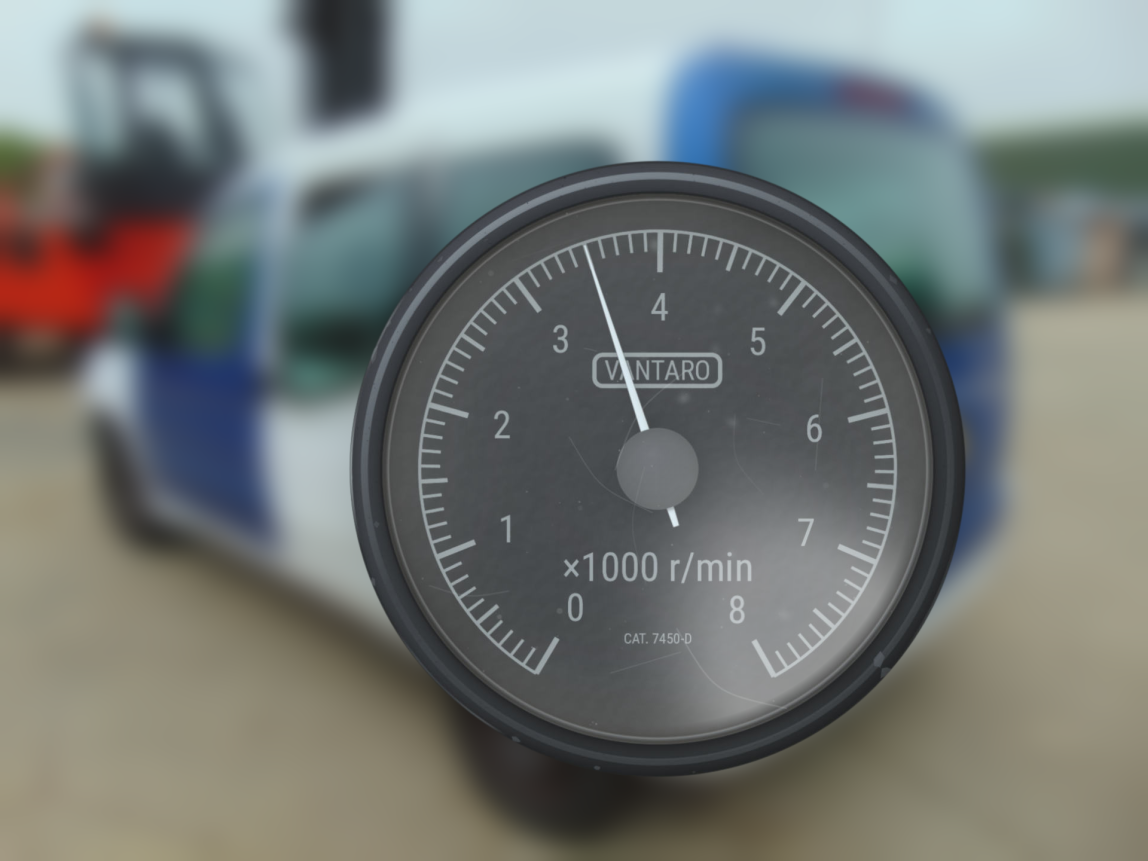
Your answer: 3500,rpm
